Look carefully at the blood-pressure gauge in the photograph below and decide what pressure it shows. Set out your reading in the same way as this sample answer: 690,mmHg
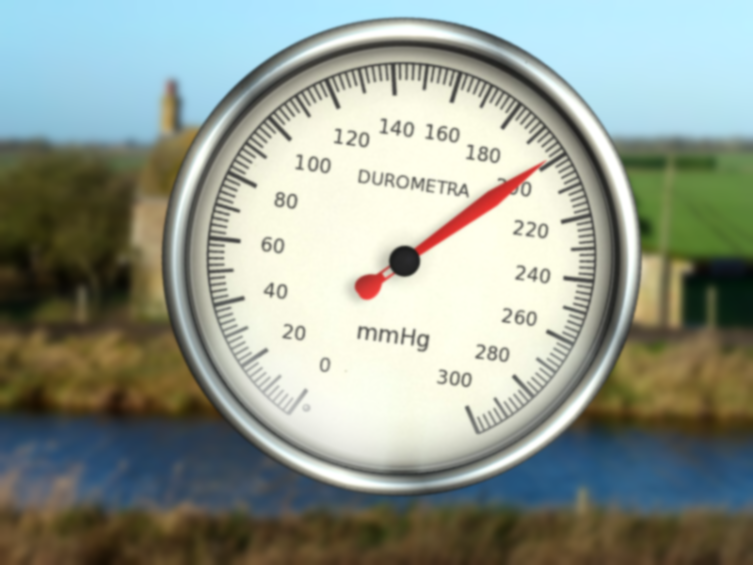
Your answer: 198,mmHg
